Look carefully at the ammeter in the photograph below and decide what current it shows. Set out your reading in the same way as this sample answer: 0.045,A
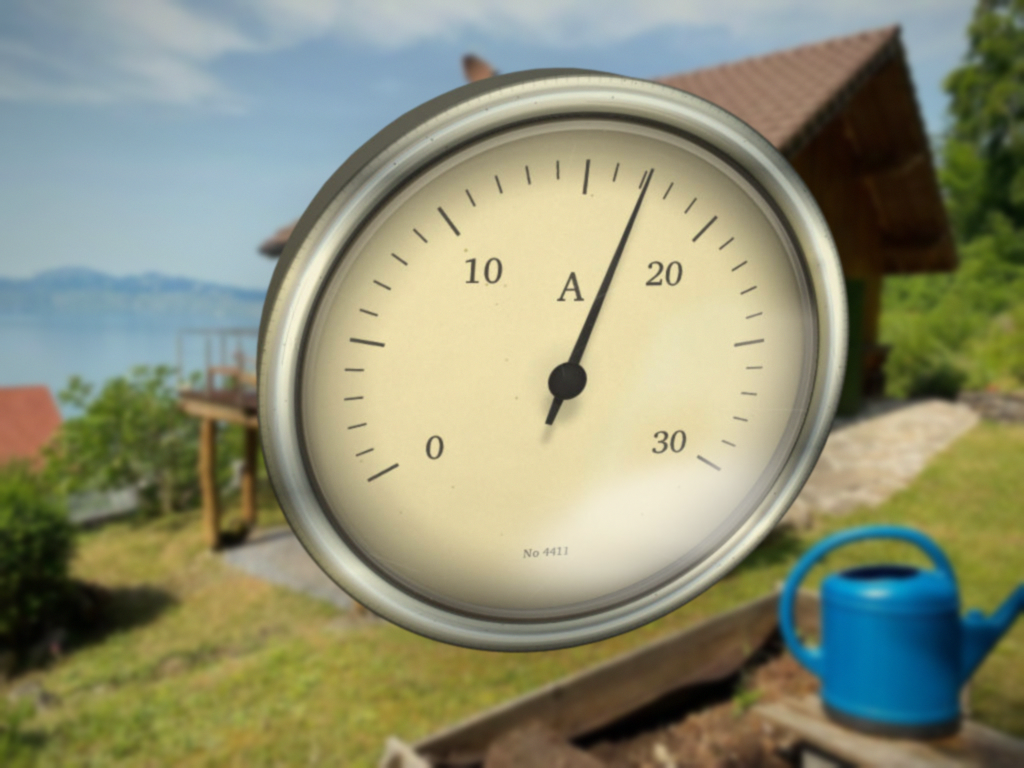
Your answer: 17,A
